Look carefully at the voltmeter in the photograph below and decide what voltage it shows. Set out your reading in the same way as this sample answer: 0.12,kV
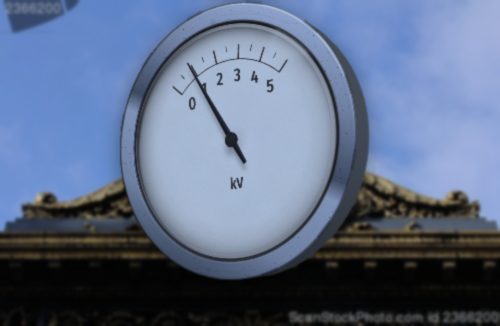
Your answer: 1,kV
